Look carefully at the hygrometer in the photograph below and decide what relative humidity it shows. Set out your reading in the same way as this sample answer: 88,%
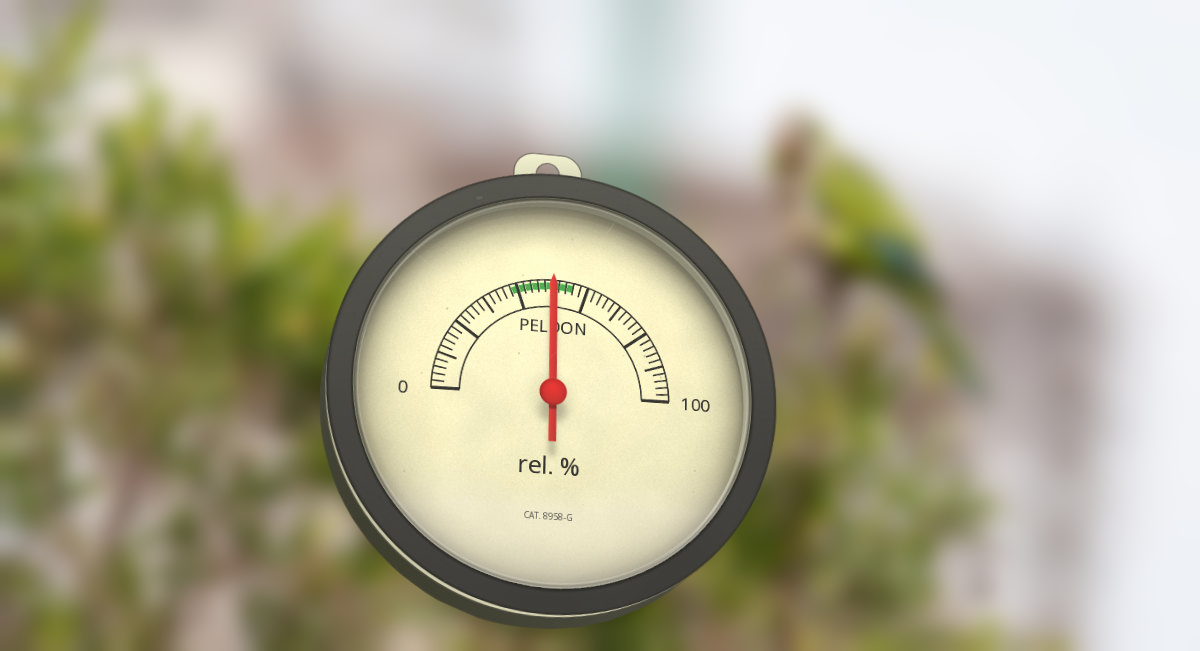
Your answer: 50,%
